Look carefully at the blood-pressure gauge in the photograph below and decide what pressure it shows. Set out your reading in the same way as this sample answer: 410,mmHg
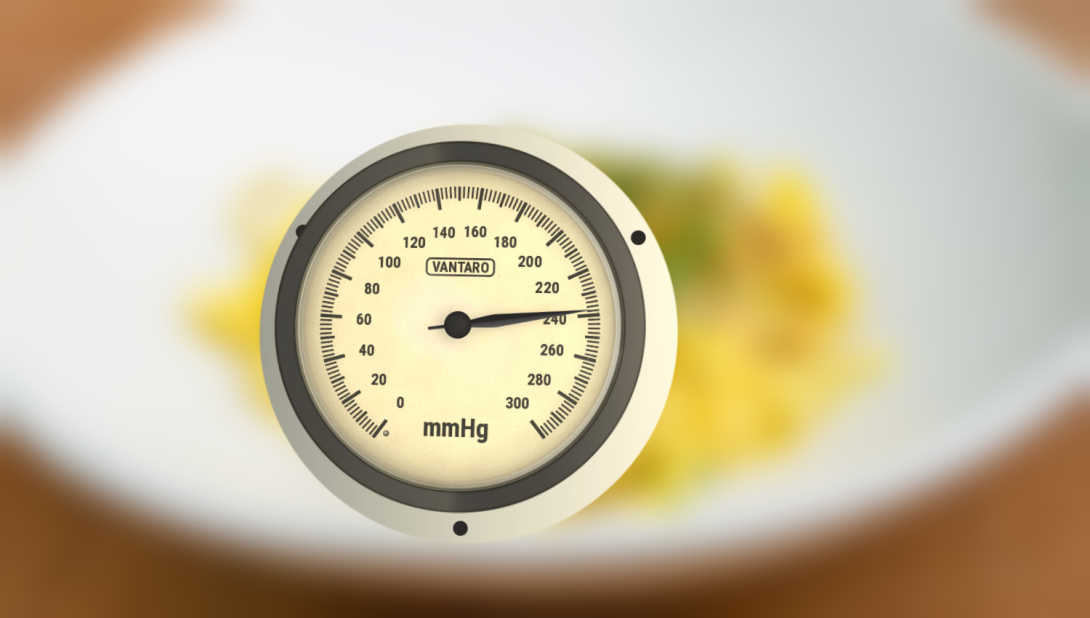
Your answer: 238,mmHg
